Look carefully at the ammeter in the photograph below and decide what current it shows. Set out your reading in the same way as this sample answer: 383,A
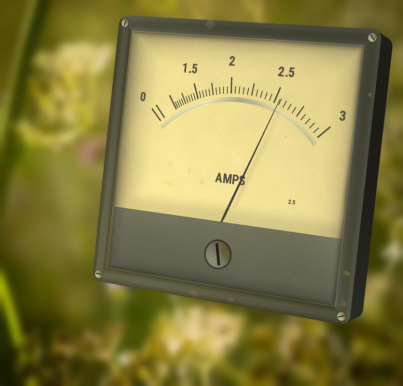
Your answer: 2.55,A
